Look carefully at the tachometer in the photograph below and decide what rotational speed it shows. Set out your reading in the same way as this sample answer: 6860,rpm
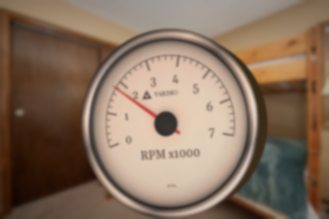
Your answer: 1800,rpm
